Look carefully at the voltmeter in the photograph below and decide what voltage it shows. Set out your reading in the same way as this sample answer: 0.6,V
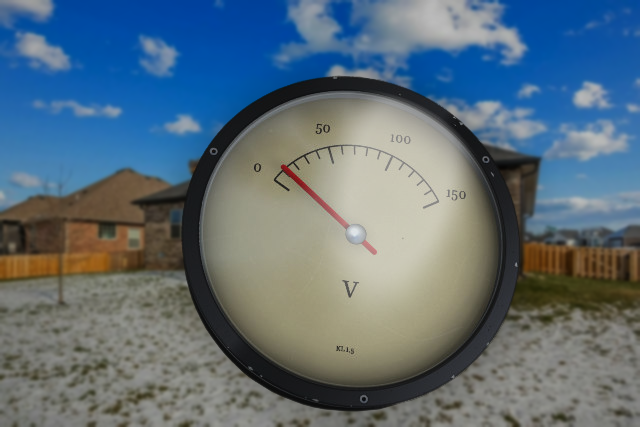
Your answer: 10,V
